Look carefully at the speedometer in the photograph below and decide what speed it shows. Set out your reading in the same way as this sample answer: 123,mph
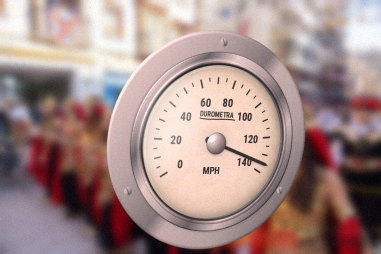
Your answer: 135,mph
